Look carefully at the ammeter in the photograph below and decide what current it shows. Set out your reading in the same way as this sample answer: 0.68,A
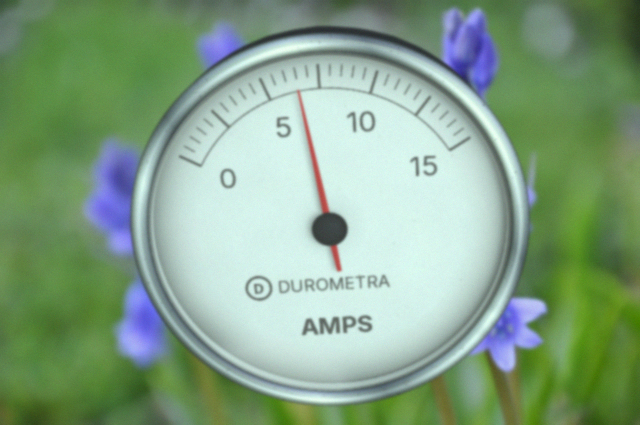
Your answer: 6.5,A
